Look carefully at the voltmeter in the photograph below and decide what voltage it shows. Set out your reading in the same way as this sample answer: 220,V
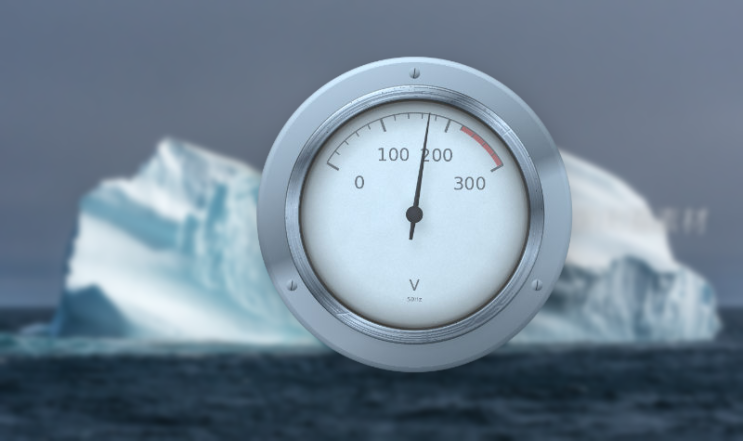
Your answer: 170,V
